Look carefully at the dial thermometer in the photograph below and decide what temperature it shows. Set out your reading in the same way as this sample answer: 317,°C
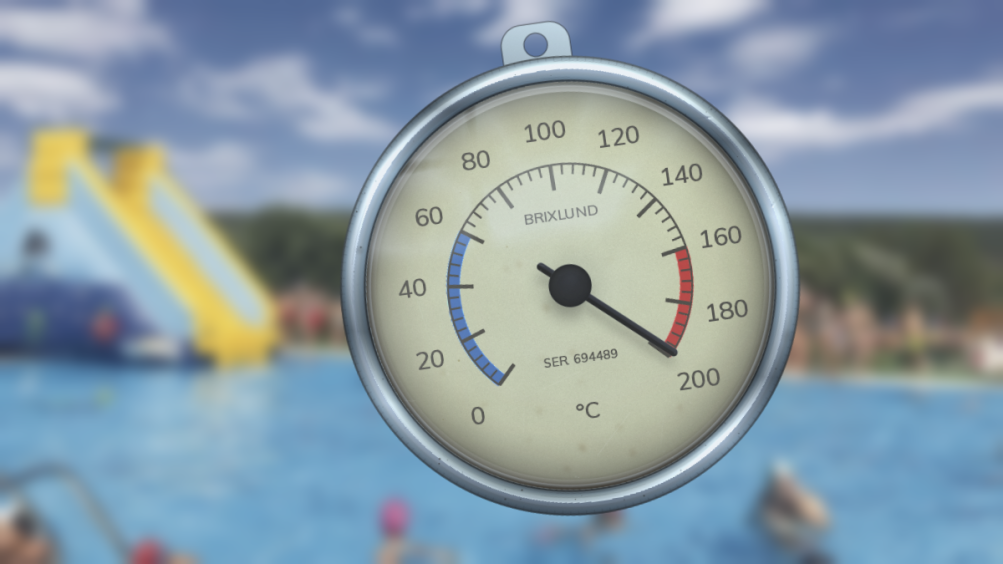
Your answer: 198,°C
